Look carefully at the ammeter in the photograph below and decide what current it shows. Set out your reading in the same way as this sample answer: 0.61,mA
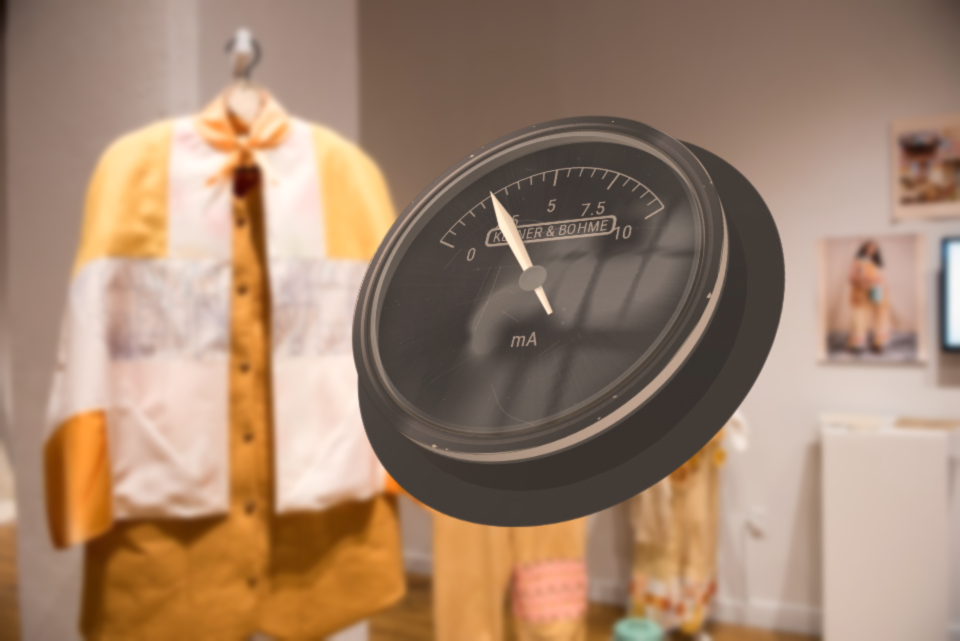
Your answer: 2.5,mA
